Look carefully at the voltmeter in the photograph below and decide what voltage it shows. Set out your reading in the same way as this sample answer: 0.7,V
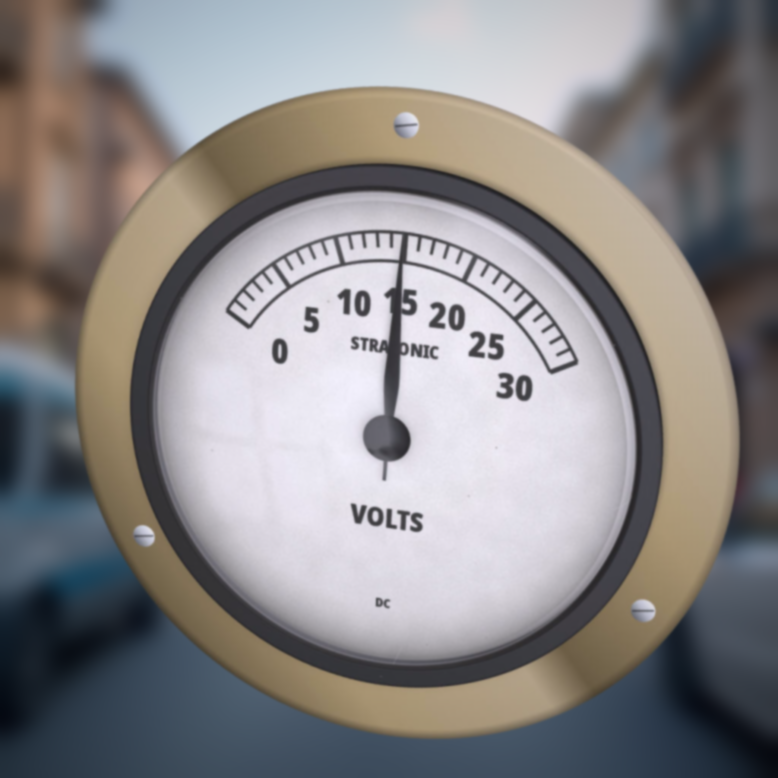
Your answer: 15,V
